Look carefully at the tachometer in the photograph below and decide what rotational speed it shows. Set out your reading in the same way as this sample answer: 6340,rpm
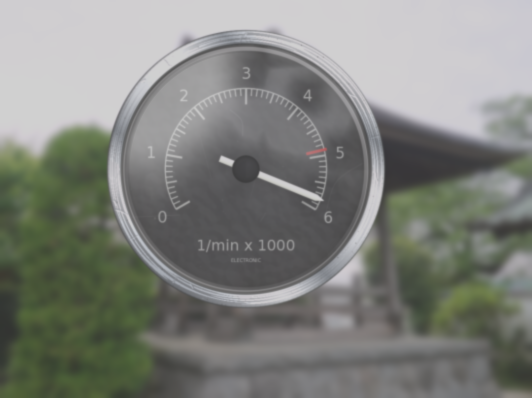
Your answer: 5800,rpm
